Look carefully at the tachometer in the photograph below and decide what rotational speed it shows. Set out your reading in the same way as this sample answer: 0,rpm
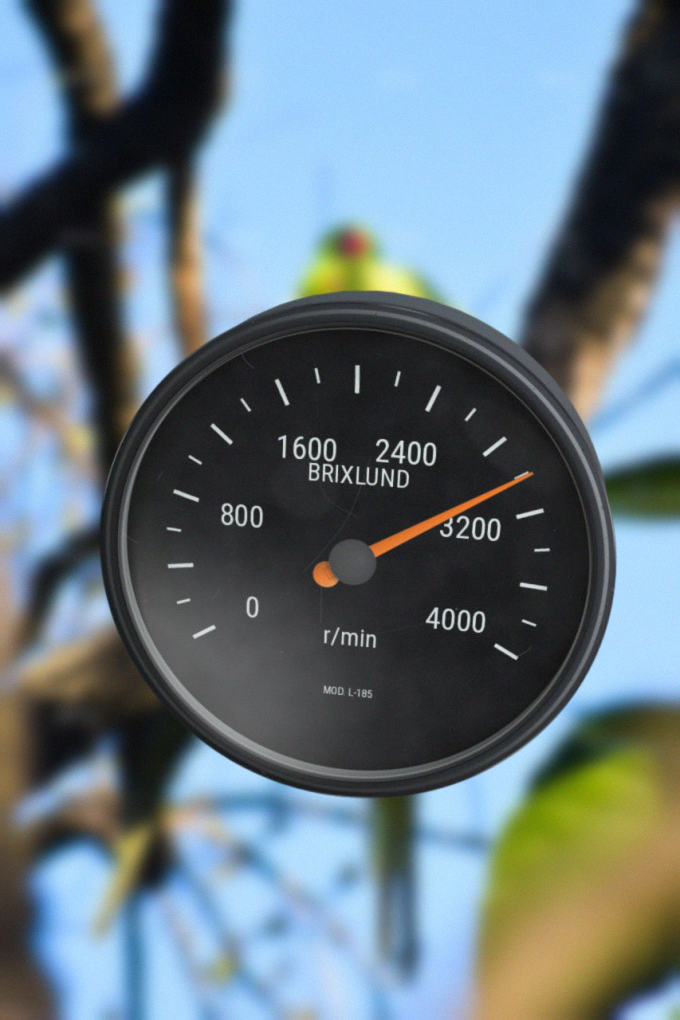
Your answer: 3000,rpm
